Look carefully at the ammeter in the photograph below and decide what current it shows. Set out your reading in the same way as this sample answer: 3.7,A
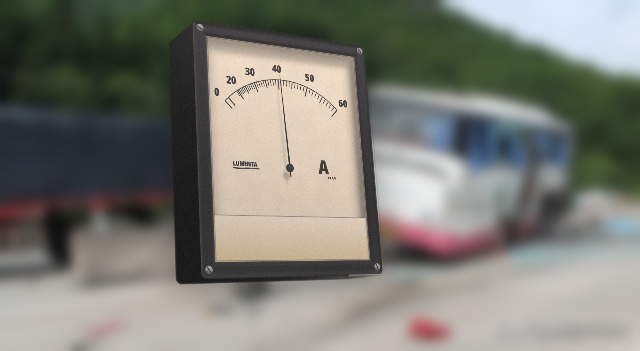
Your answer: 40,A
